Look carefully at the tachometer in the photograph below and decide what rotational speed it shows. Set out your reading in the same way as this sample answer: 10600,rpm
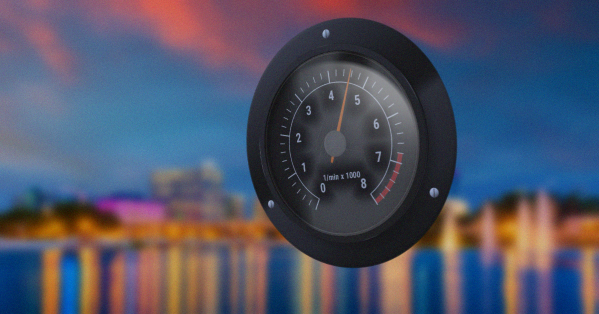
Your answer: 4600,rpm
